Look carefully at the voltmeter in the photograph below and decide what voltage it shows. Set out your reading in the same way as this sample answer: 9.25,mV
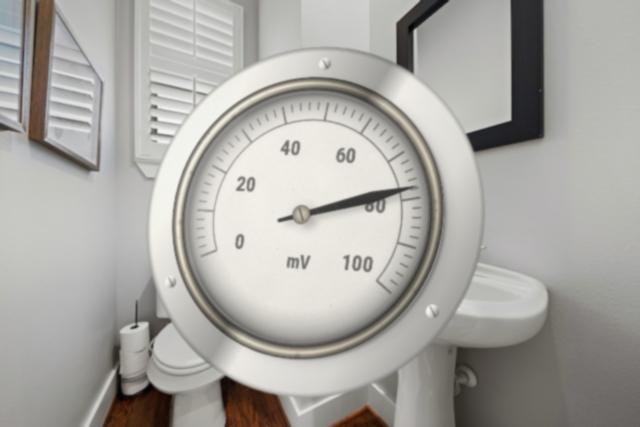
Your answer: 78,mV
